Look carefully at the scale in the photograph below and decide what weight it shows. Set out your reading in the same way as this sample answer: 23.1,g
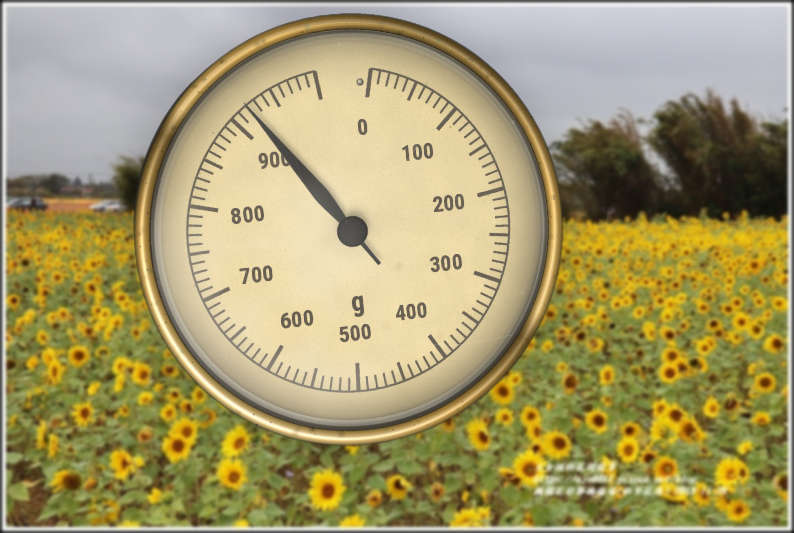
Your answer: 920,g
